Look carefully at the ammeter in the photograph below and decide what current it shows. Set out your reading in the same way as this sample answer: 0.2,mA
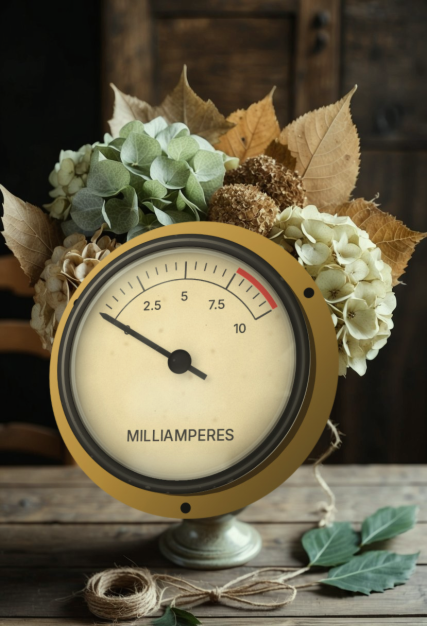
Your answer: 0,mA
